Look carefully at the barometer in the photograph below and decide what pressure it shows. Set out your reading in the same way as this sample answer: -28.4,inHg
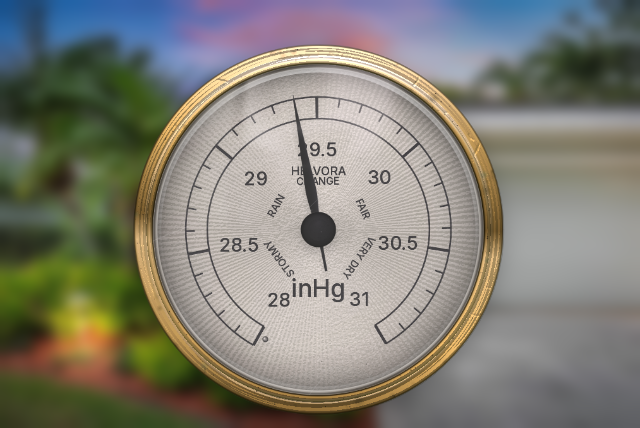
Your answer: 29.4,inHg
